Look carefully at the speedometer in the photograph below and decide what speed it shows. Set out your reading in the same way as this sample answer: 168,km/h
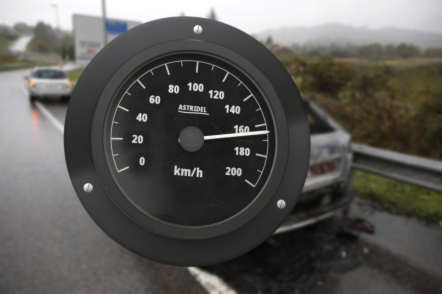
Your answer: 165,km/h
